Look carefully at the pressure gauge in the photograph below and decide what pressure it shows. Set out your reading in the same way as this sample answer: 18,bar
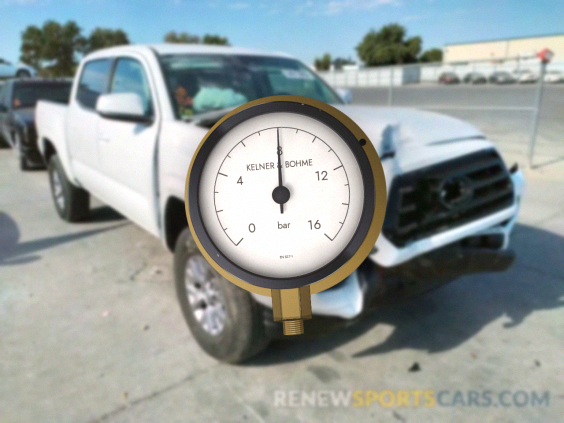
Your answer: 8,bar
